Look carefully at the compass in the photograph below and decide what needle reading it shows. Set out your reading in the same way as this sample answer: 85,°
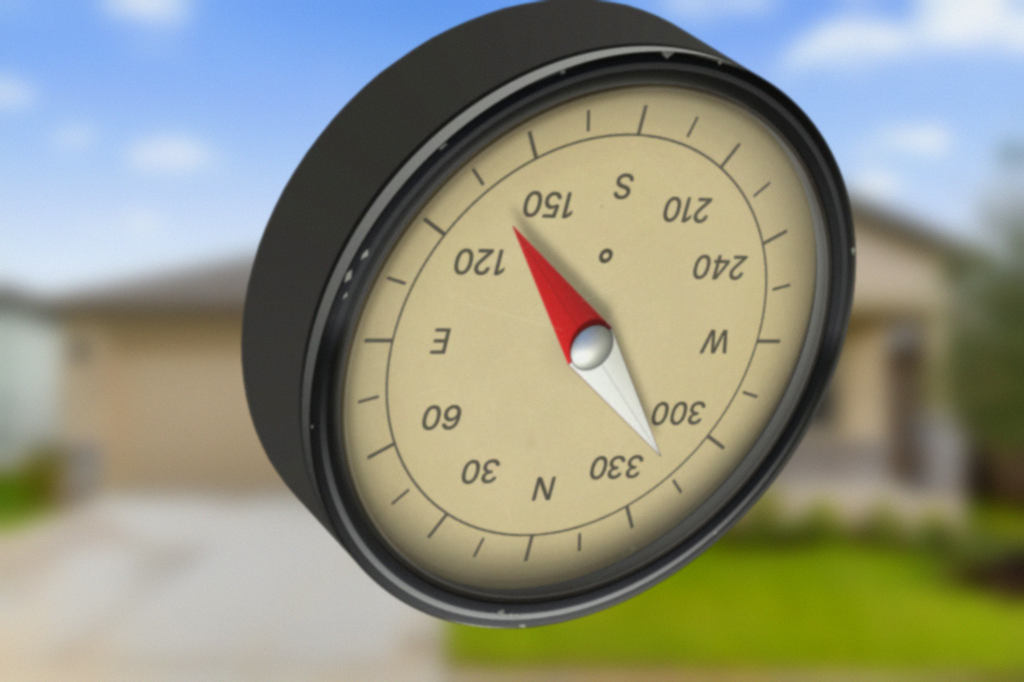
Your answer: 135,°
